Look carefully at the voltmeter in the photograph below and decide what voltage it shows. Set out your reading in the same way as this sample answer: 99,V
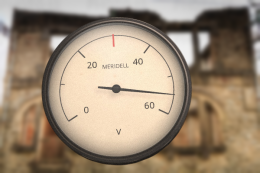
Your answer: 55,V
